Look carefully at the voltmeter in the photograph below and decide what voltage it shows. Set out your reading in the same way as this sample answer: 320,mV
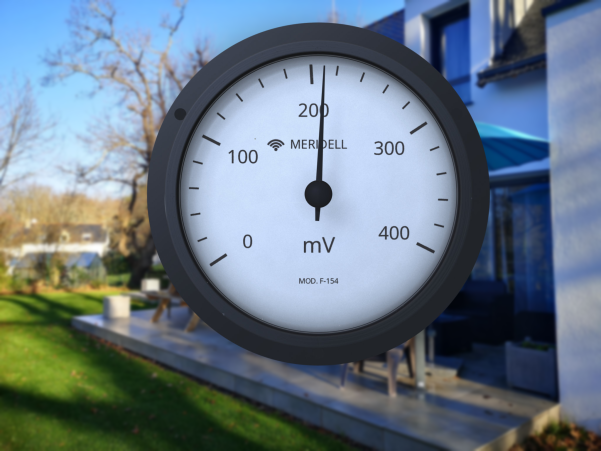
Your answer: 210,mV
